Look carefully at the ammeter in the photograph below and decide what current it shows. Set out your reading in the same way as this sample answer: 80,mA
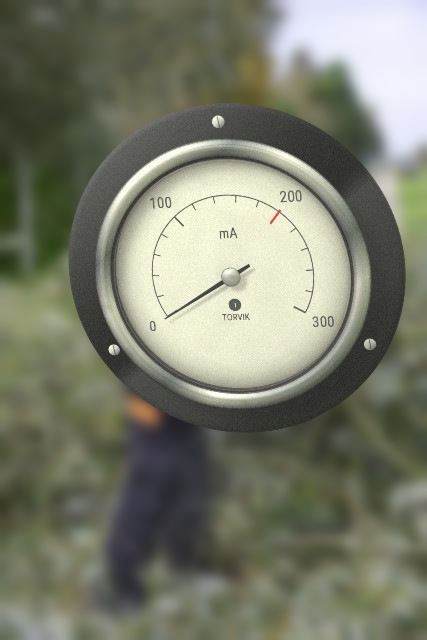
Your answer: 0,mA
